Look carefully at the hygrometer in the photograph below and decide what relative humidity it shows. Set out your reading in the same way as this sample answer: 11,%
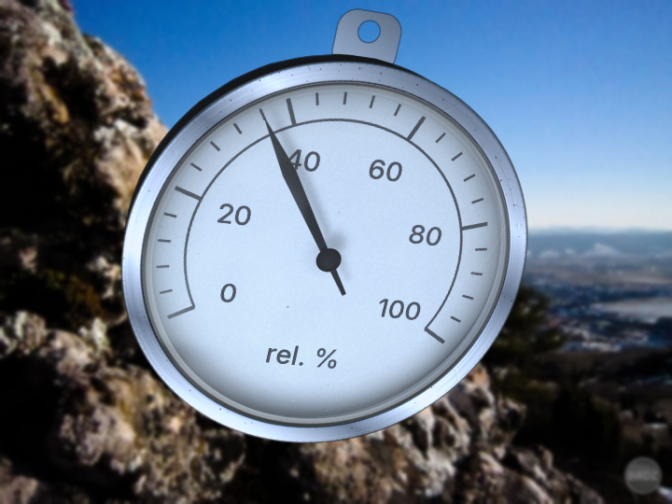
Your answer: 36,%
